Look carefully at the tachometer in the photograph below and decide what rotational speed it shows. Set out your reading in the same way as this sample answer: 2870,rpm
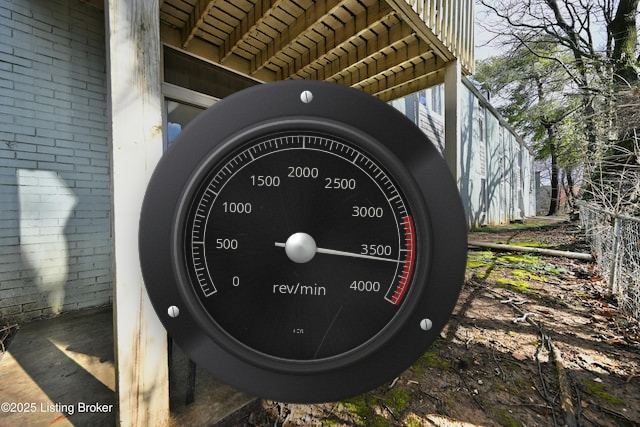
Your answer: 3600,rpm
